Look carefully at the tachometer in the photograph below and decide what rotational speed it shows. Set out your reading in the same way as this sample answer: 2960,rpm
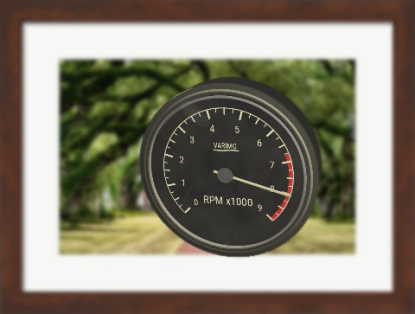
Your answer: 8000,rpm
